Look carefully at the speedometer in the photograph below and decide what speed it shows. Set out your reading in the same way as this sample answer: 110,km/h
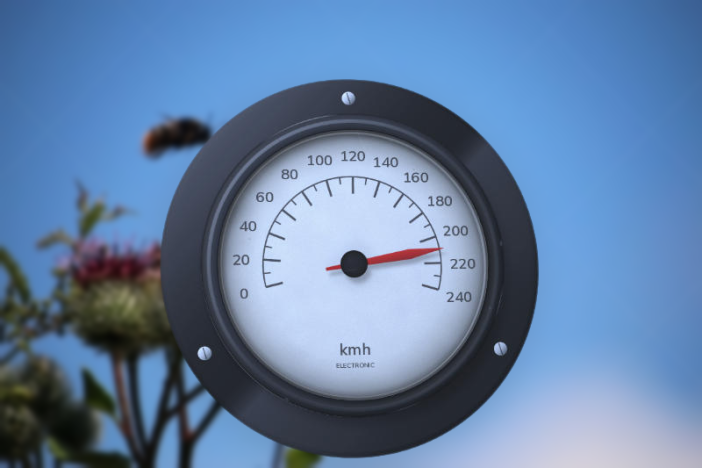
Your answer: 210,km/h
